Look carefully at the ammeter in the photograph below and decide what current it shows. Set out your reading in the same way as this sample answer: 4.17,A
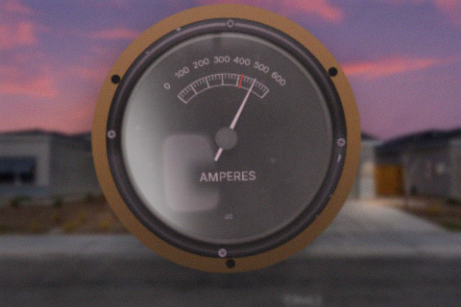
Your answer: 500,A
